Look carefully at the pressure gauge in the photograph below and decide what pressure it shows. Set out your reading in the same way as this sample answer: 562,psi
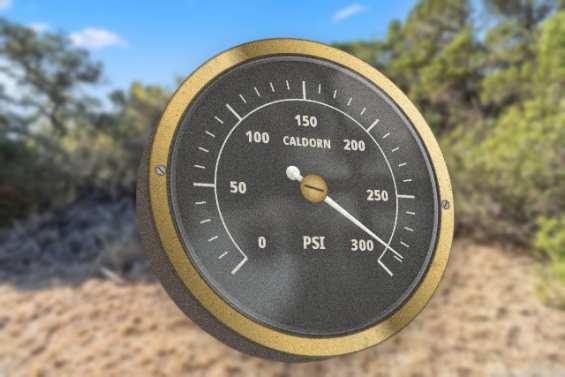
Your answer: 290,psi
